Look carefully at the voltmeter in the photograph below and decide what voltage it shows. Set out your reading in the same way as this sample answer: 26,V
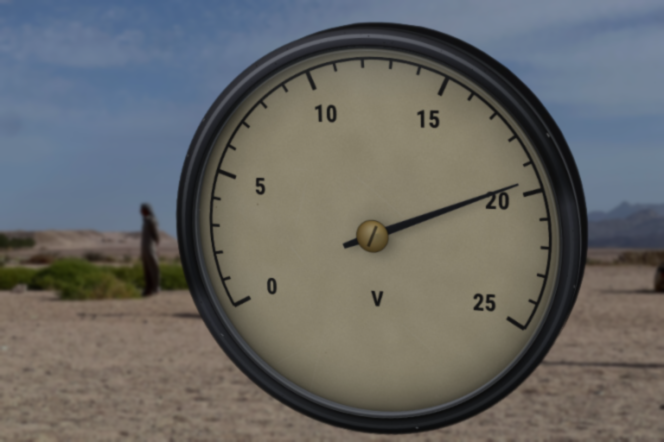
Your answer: 19.5,V
